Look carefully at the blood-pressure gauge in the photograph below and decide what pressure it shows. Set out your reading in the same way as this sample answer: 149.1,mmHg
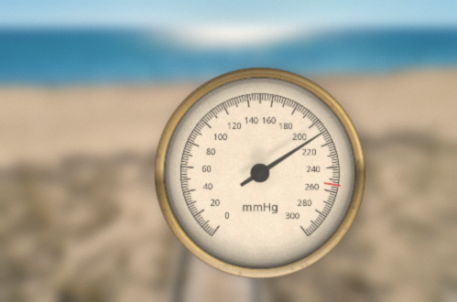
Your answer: 210,mmHg
